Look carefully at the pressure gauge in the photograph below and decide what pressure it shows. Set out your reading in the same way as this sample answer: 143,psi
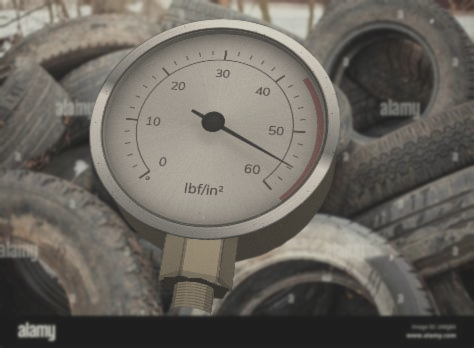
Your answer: 56,psi
